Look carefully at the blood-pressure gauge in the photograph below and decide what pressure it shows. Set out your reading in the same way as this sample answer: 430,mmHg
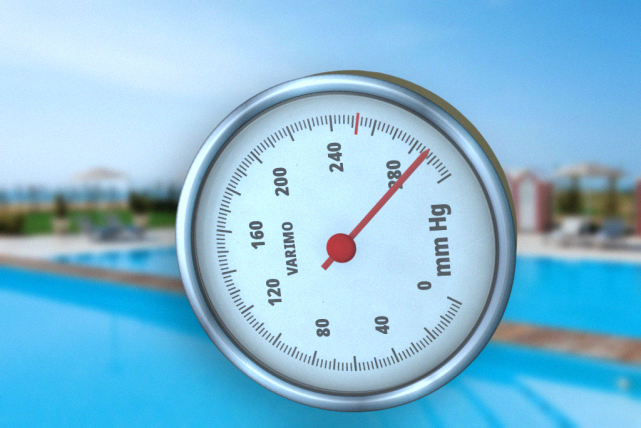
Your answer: 286,mmHg
